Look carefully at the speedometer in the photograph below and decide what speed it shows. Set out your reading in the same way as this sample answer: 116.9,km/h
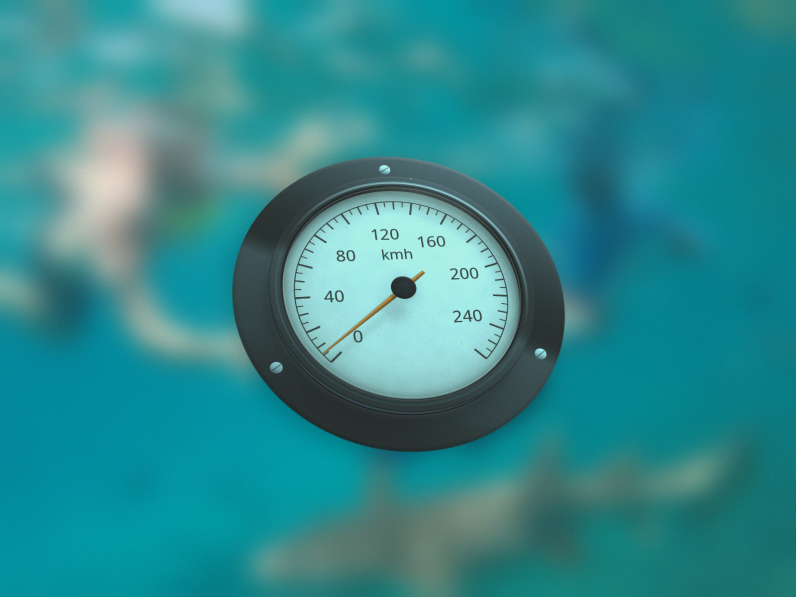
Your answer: 5,km/h
